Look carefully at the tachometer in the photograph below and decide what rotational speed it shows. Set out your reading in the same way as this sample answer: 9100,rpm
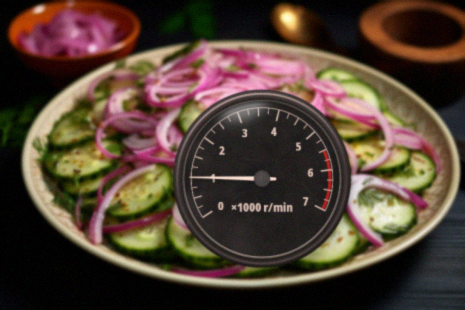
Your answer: 1000,rpm
